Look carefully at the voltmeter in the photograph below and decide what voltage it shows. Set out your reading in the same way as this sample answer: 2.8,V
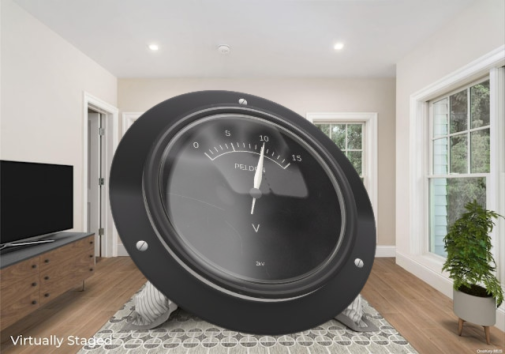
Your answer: 10,V
